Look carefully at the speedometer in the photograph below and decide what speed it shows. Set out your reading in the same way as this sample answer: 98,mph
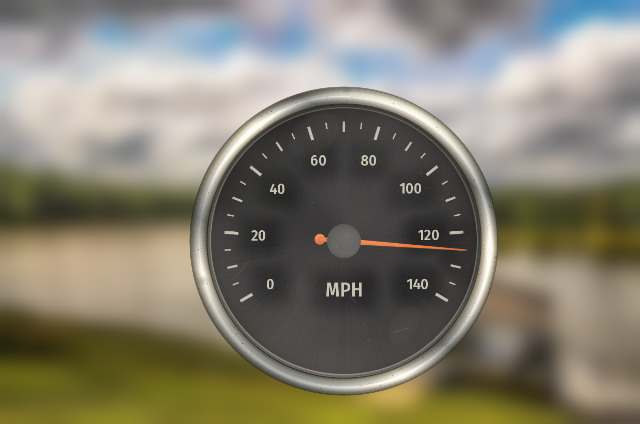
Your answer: 125,mph
